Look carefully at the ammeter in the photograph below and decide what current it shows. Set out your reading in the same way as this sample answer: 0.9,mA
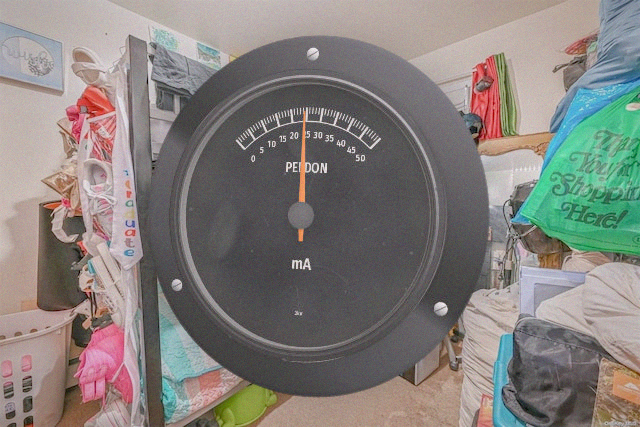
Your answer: 25,mA
